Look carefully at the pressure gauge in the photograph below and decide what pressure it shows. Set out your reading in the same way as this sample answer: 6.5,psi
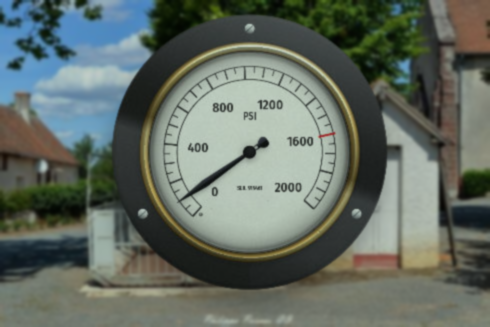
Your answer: 100,psi
